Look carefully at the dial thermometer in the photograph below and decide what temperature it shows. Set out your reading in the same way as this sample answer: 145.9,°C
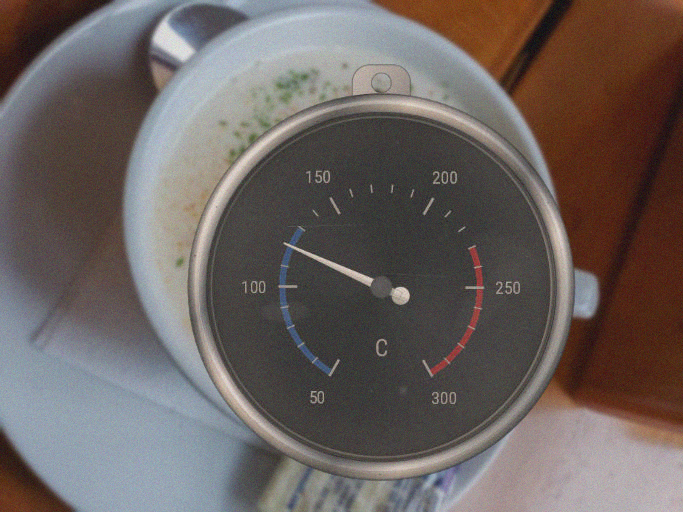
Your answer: 120,°C
